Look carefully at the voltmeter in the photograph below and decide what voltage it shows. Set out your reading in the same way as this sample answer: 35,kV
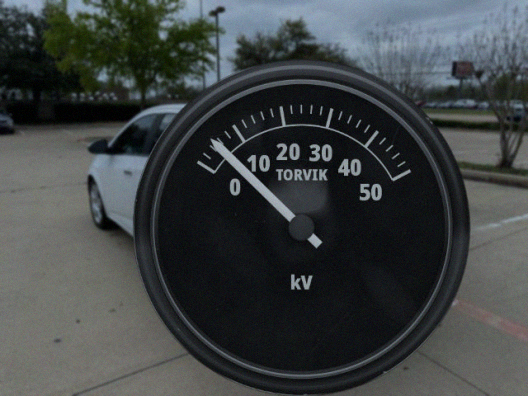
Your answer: 5,kV
